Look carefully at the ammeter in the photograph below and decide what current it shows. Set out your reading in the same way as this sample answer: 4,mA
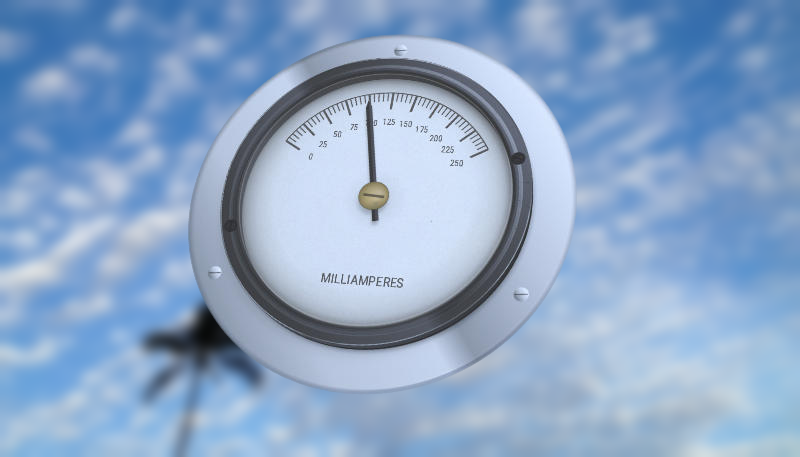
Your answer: 100,mA
